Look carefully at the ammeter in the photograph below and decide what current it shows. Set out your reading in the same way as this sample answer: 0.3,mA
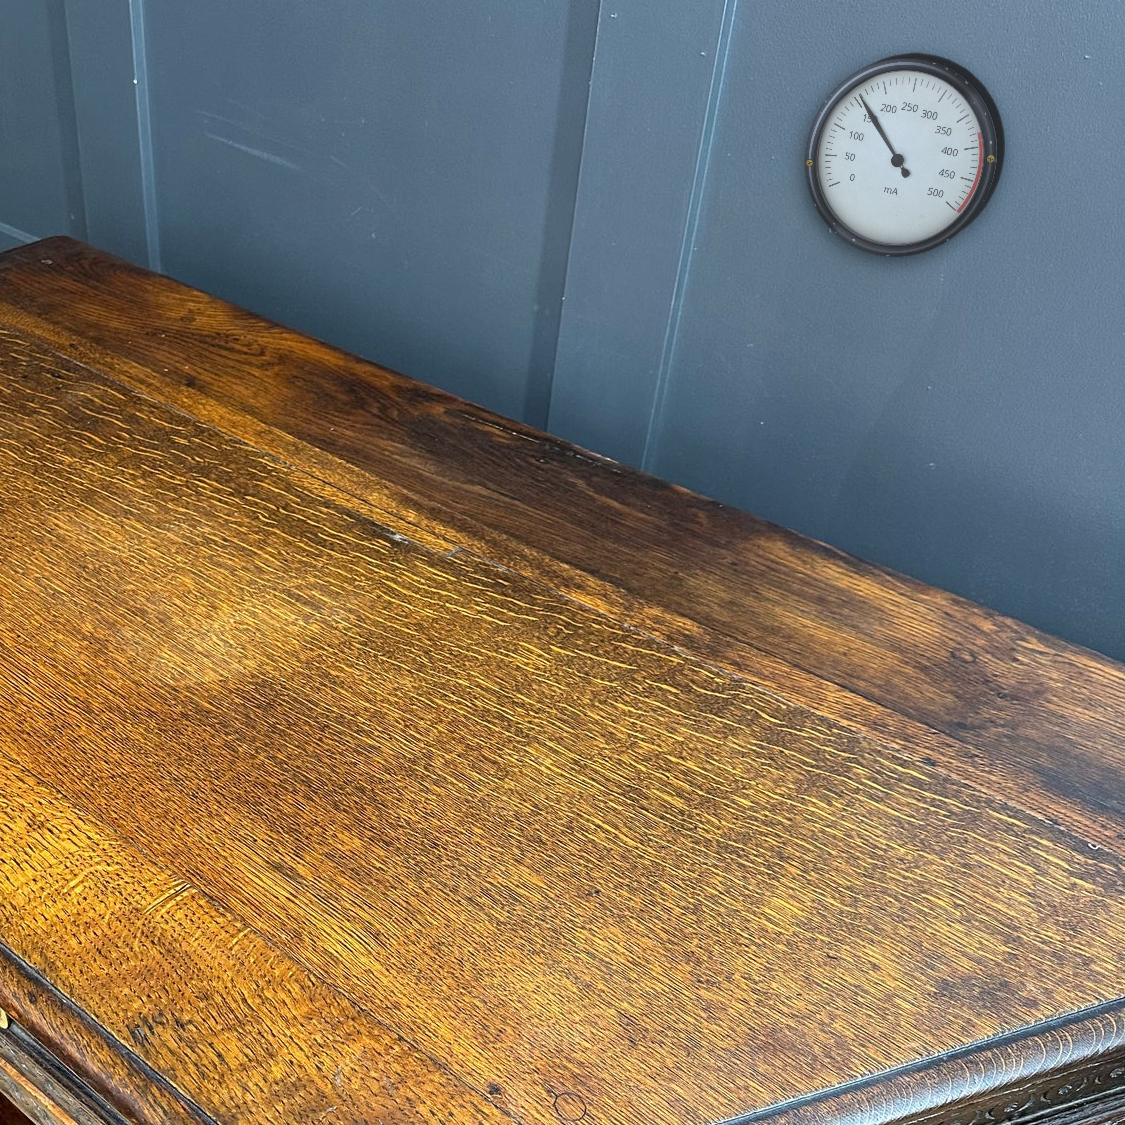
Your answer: 160,mA
